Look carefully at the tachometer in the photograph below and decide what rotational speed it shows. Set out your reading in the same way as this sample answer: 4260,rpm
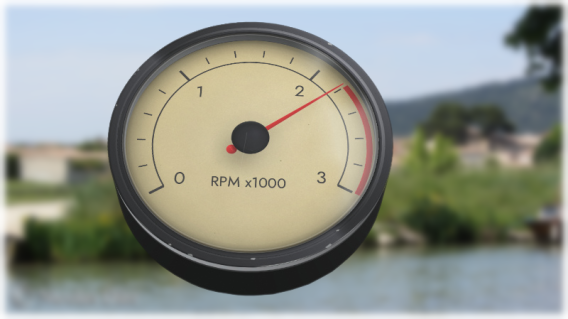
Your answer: 2200,rpm
